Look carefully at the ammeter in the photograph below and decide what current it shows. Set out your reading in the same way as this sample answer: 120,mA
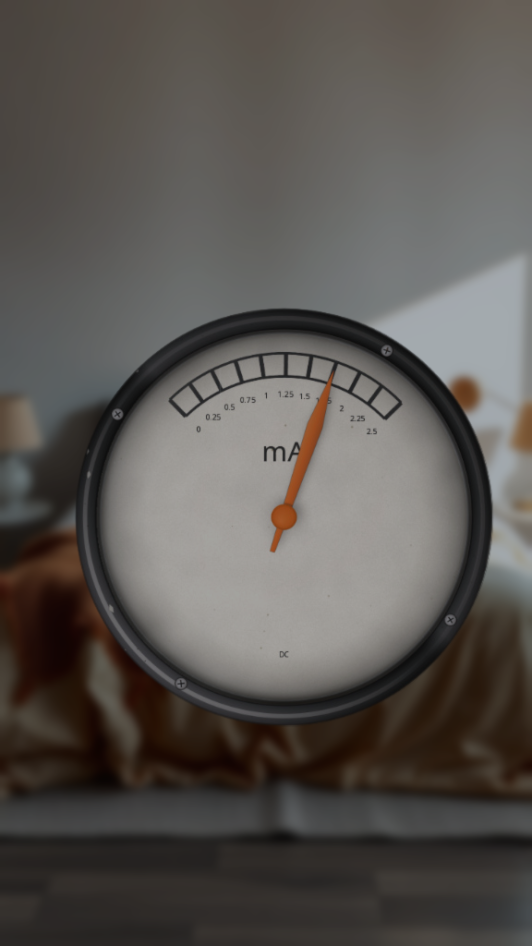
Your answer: 1.75,mA
